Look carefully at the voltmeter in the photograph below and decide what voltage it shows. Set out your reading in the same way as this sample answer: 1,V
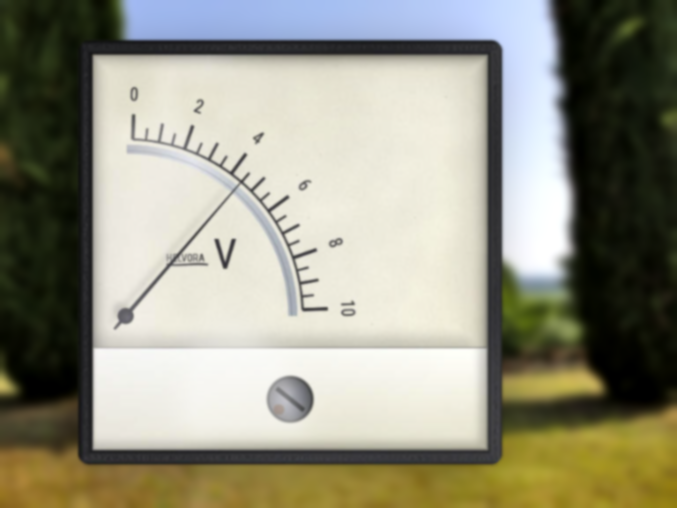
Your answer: 4.5,V
